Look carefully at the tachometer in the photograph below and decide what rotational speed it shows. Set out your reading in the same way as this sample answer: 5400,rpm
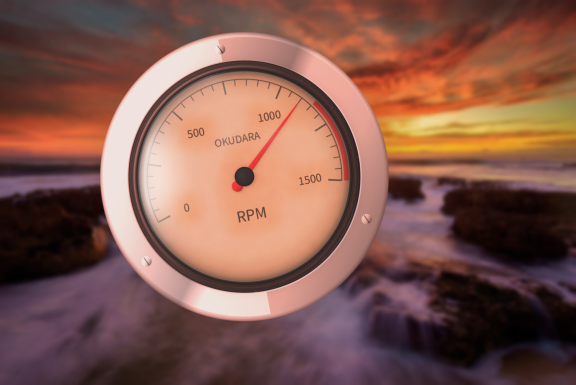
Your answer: 1100,rpm
